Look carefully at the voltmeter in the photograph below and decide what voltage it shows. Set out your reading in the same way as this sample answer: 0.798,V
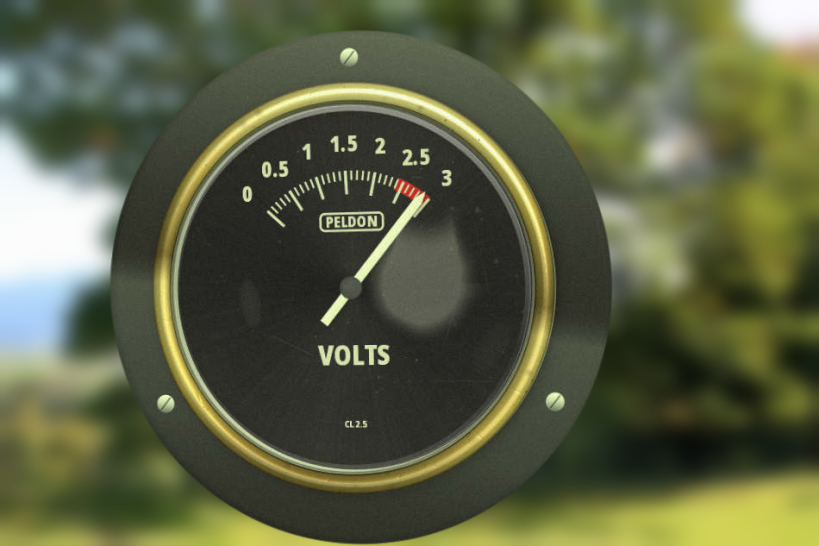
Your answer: 2.9,V
